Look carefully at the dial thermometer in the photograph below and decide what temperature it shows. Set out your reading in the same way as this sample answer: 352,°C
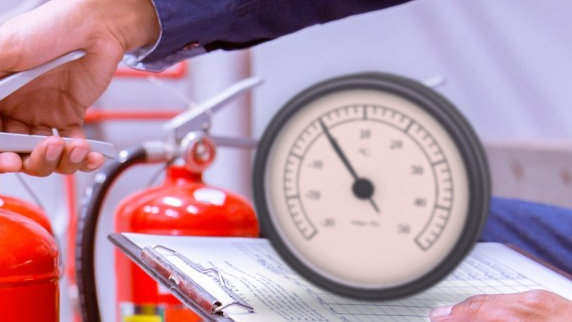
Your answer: 0,°C
